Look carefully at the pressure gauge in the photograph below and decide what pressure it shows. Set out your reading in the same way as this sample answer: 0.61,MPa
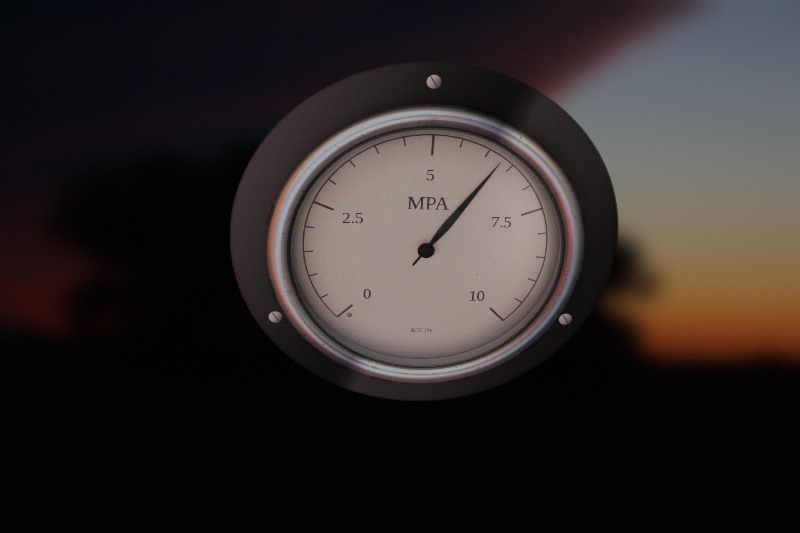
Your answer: 6.25,MPa
